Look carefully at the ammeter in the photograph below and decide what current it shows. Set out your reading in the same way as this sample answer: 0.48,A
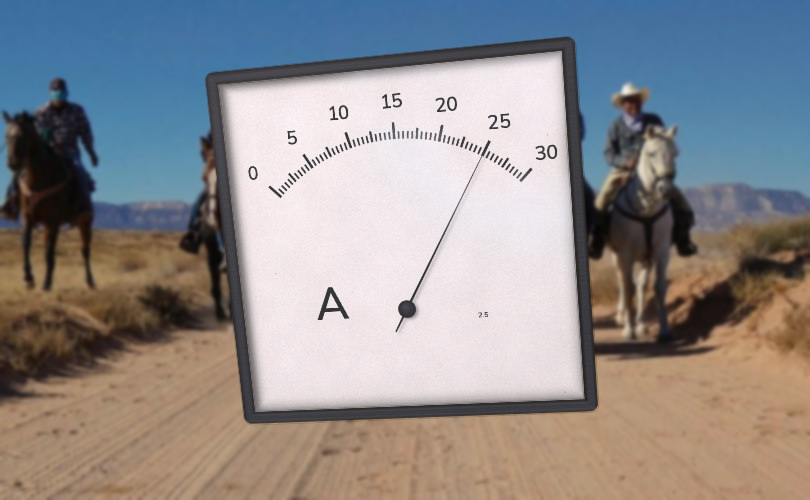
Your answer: 25,A
